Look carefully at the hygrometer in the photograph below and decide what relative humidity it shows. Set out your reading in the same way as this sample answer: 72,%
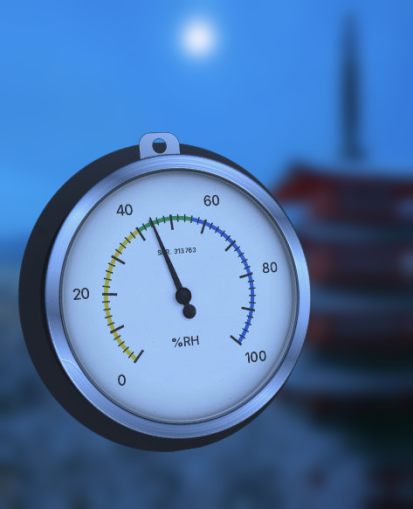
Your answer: 44,%
